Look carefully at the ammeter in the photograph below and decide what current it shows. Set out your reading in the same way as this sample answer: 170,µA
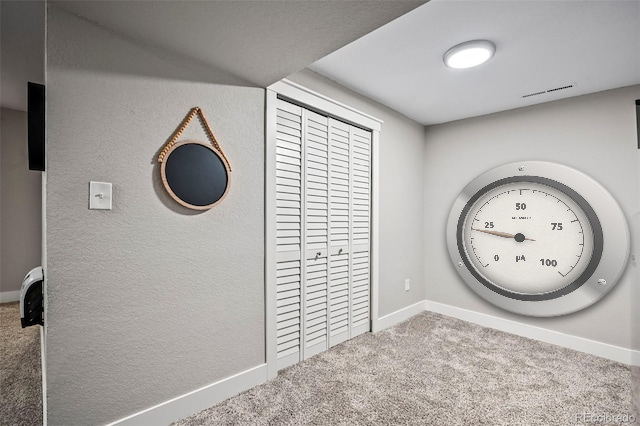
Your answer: 20,µA
